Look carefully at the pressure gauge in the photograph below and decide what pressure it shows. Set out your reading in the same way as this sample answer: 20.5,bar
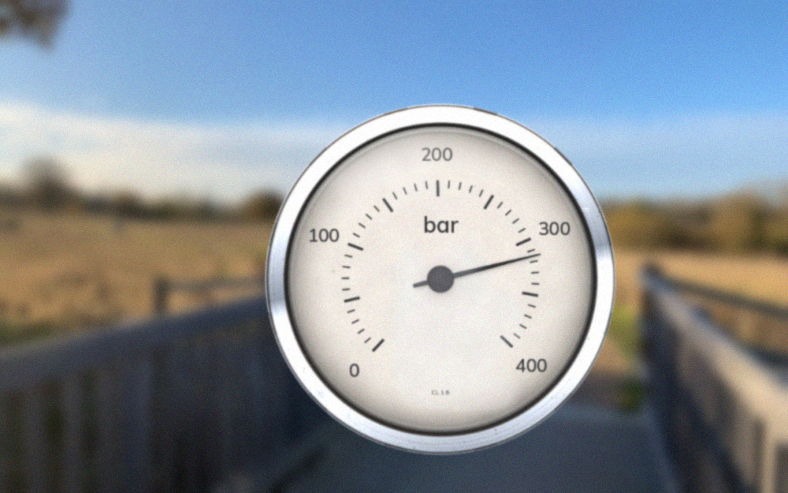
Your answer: 315,bar
